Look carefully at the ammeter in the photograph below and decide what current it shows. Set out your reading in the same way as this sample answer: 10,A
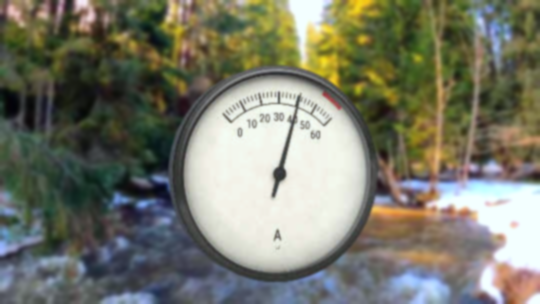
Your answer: 40,A
